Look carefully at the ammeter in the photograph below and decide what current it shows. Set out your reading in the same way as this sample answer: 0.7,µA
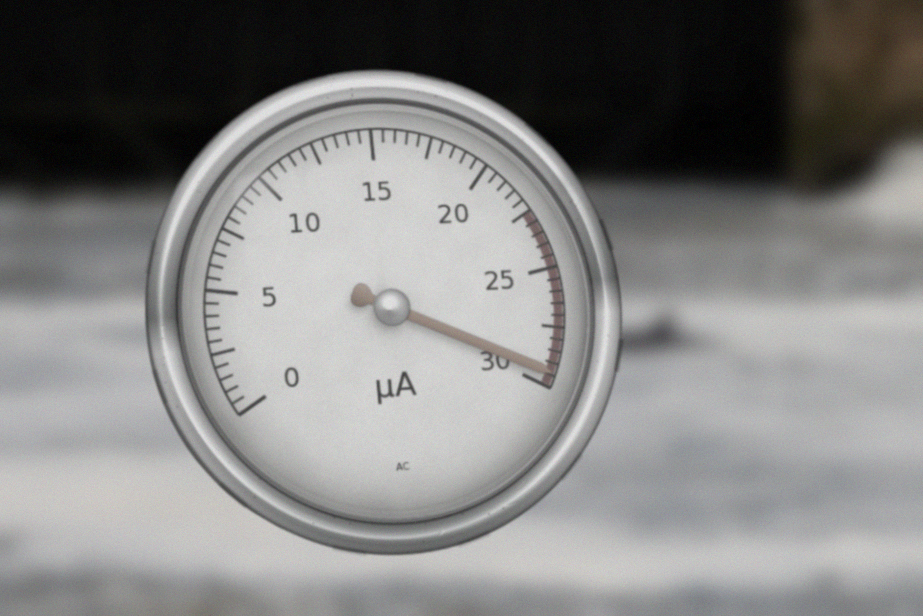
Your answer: 29.5,µA
